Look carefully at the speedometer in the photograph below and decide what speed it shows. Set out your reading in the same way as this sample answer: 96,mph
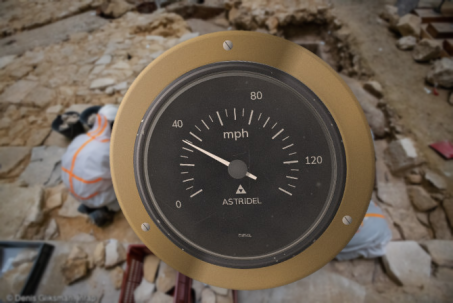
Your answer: 35,mph
